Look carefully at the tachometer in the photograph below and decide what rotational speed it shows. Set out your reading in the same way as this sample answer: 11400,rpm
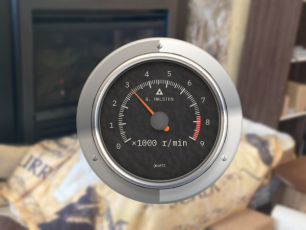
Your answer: 3000,rpm
